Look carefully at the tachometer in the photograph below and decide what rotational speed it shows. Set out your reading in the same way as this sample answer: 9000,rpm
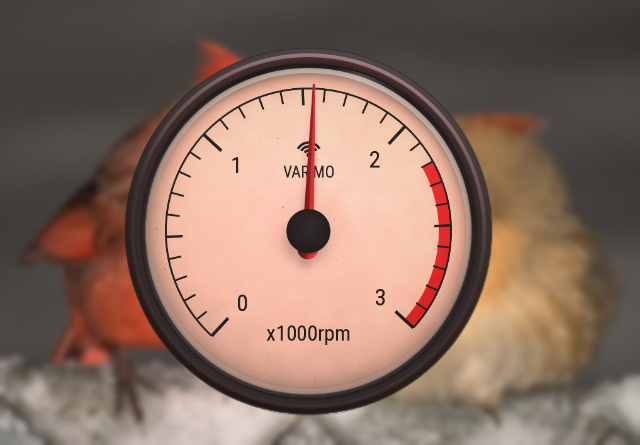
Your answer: 1550,rpm
